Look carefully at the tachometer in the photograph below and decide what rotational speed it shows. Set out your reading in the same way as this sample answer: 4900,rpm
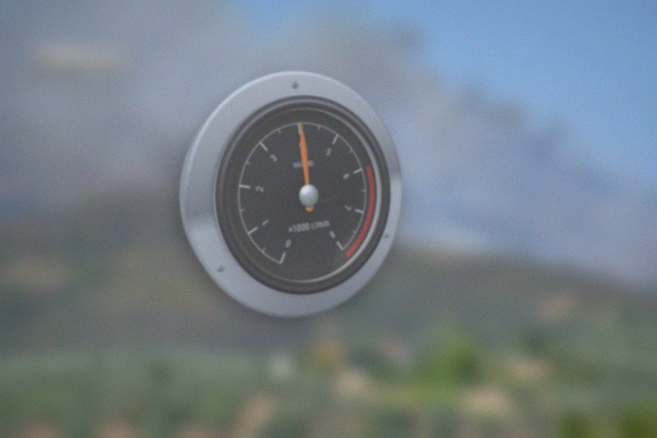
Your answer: 4000,rpm
